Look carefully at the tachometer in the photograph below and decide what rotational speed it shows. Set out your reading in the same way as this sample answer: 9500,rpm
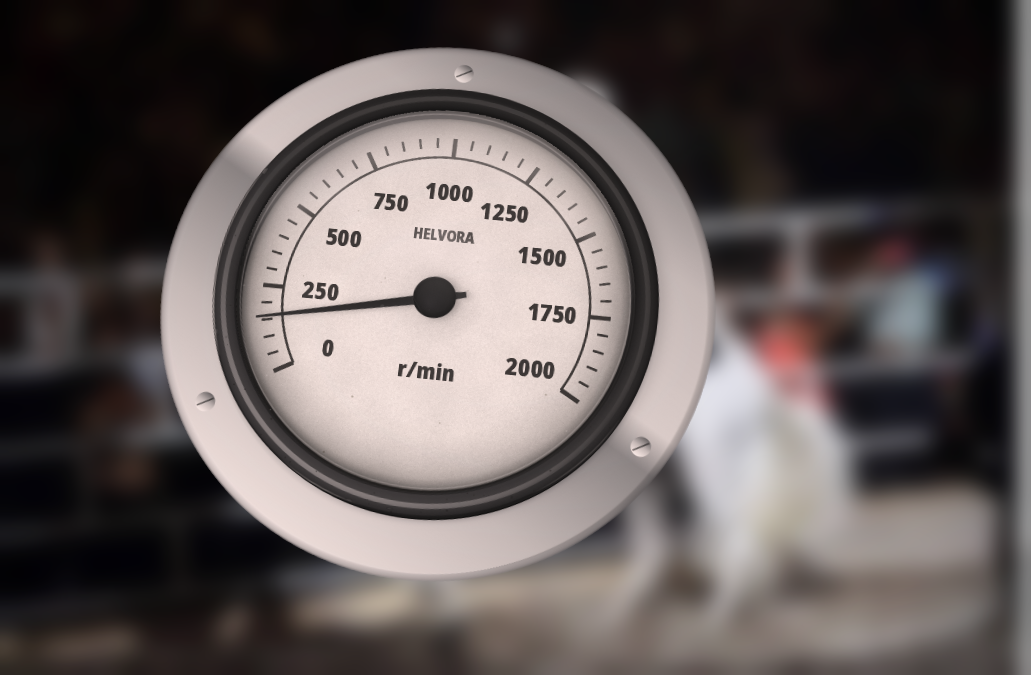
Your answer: 150,rpm
